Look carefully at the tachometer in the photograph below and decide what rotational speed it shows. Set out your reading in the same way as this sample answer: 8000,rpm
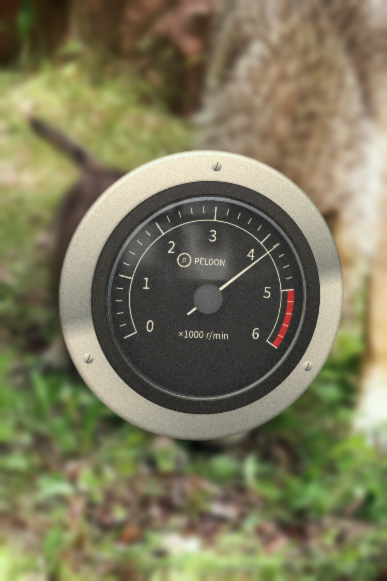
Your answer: 4200,rpm
